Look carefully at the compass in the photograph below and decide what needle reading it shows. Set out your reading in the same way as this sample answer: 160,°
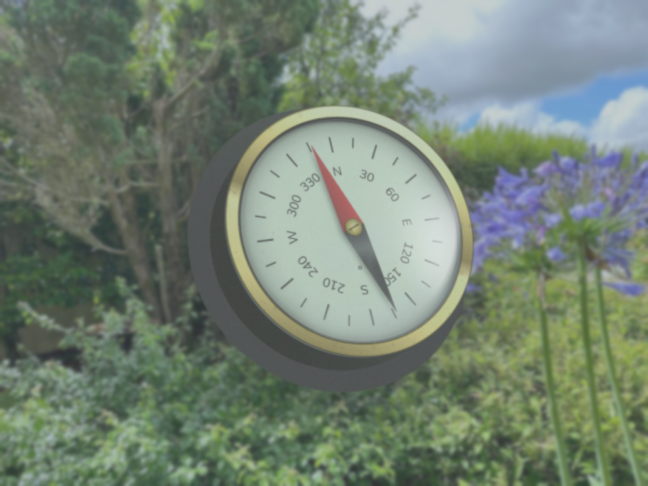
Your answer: 345,°
